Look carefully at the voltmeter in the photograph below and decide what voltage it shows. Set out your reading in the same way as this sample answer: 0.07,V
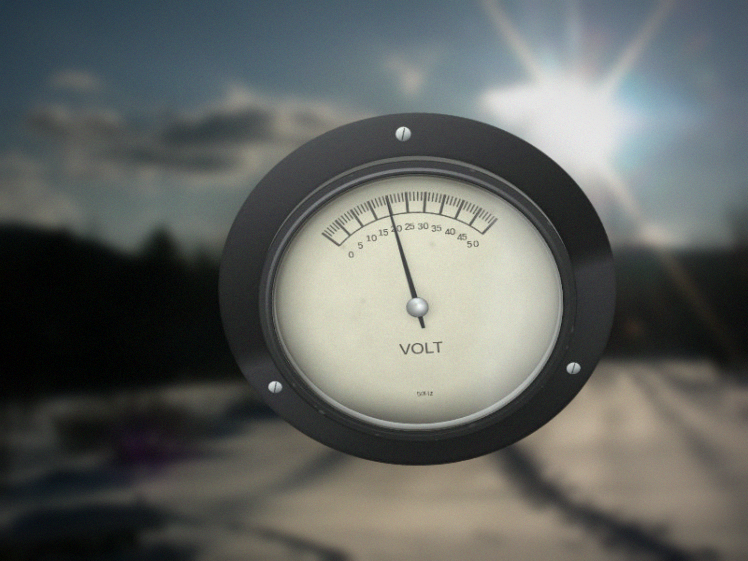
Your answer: 20,V
